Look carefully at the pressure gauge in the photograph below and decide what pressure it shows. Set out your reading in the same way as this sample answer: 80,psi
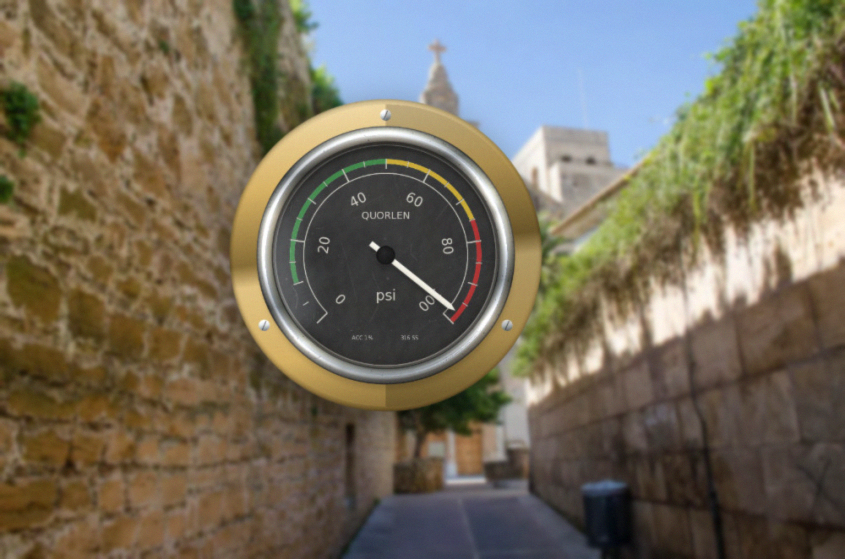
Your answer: 97.5,psi
